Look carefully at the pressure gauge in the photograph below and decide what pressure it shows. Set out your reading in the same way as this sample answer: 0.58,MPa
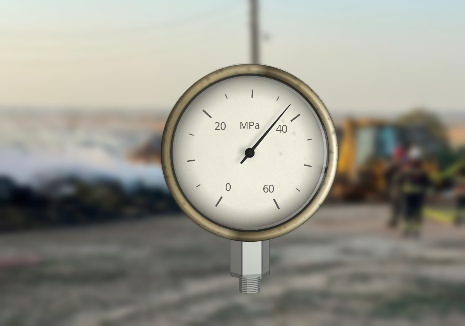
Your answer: 37.5,MPa
